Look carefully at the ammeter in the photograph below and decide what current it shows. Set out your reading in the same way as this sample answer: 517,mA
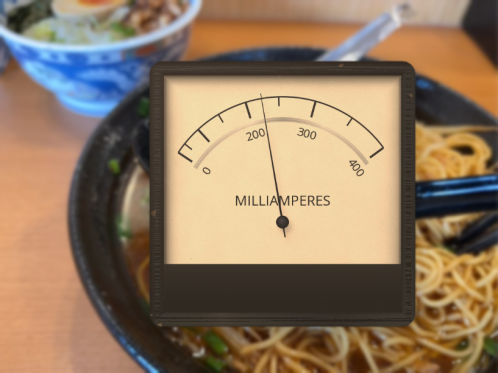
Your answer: 225,mA
